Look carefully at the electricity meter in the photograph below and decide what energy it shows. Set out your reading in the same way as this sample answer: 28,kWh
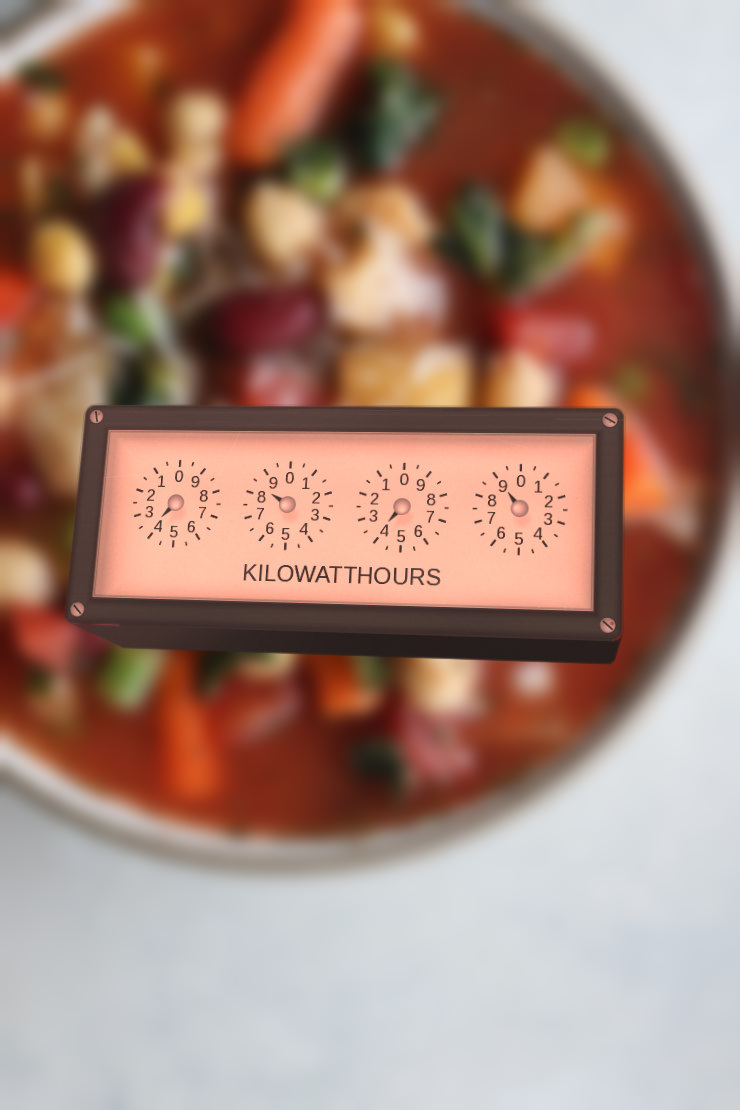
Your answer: 3839,kWh
